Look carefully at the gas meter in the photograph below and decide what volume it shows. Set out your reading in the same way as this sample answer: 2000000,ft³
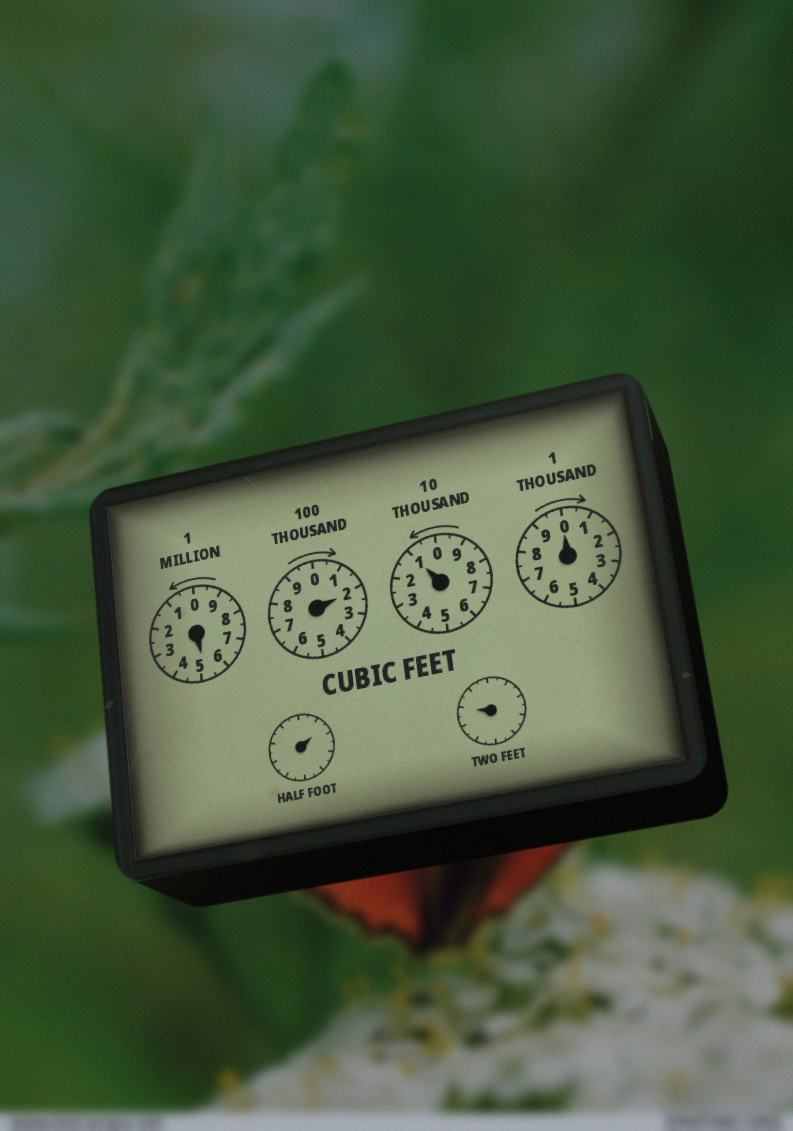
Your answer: 521000,ft³
